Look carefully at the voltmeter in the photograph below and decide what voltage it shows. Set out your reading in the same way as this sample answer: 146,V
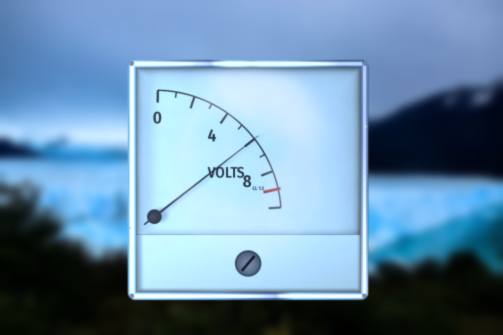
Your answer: 6,V
